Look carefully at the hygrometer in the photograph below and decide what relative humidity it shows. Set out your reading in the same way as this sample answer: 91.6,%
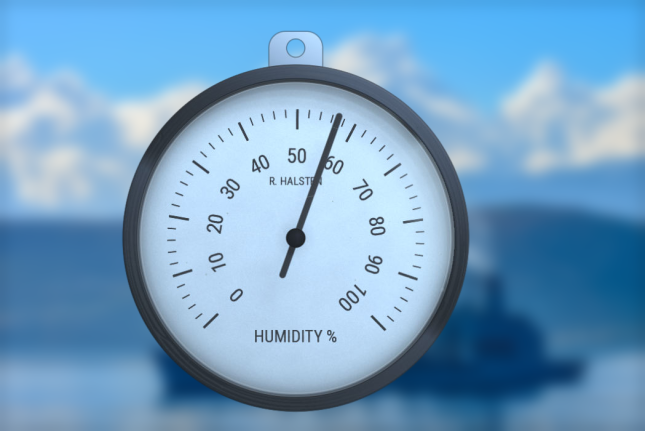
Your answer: 57,%
